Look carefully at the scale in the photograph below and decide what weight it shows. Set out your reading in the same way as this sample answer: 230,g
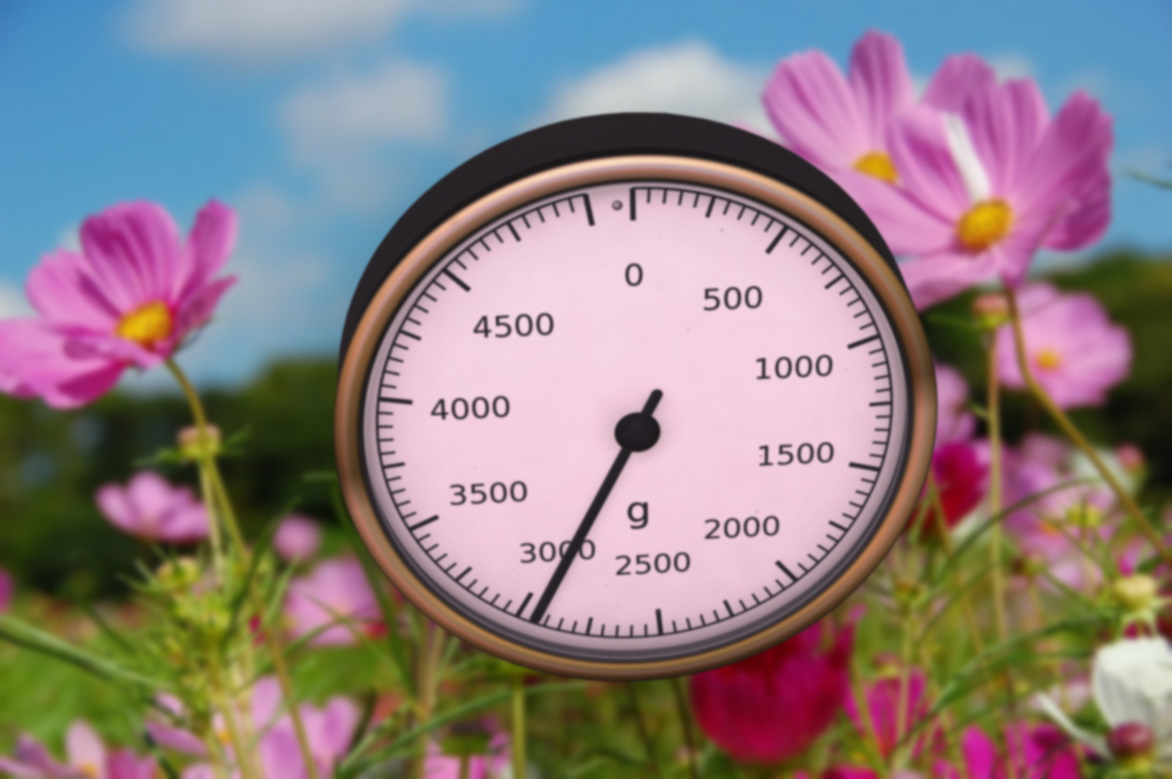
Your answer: 2950,g
